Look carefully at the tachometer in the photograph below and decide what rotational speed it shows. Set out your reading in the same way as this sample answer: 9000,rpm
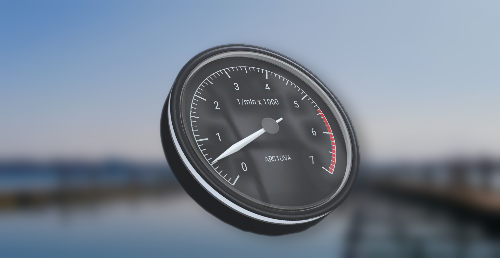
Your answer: 500,rpm
